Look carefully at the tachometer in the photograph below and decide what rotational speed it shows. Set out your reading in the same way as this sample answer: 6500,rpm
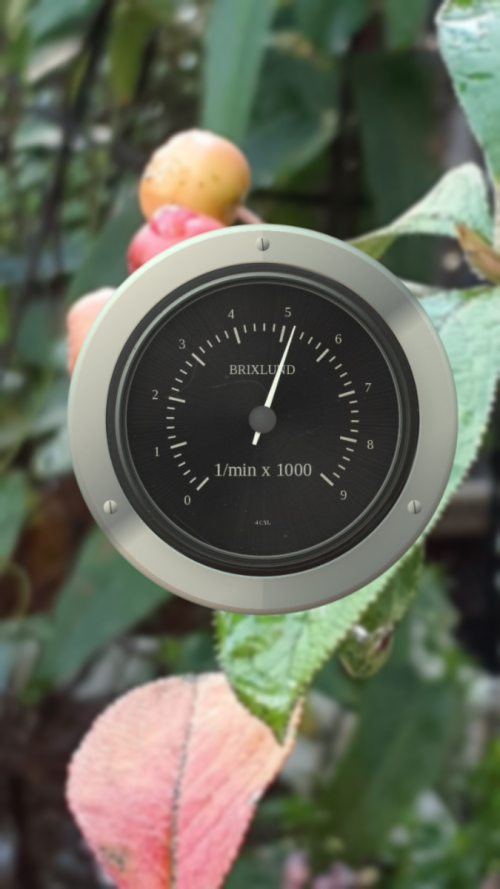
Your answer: 5200,rpm
